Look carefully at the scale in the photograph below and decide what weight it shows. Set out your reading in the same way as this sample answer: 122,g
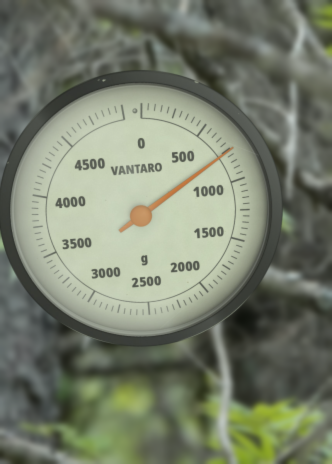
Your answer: 750,g
